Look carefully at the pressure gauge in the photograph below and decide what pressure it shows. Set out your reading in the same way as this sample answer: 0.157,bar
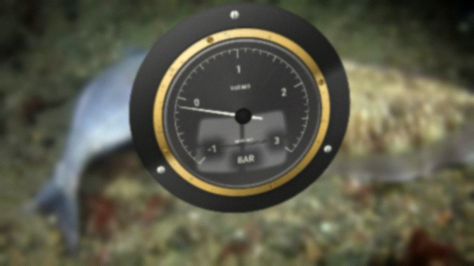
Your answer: -0.1,bar
